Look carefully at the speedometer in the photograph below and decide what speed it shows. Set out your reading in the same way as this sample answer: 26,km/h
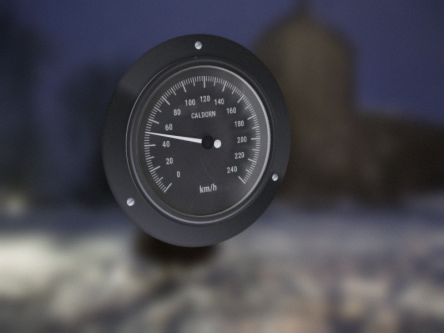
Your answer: 50,km/h
